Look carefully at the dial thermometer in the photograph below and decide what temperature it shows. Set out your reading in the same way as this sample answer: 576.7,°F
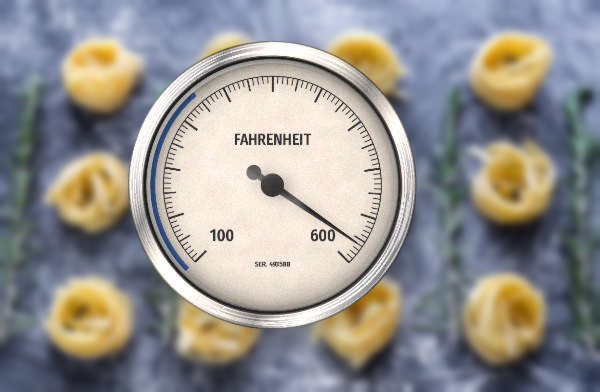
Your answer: 580,°F
